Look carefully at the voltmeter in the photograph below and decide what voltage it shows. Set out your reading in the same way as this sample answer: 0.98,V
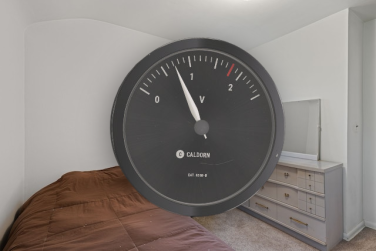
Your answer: 0.7,V
